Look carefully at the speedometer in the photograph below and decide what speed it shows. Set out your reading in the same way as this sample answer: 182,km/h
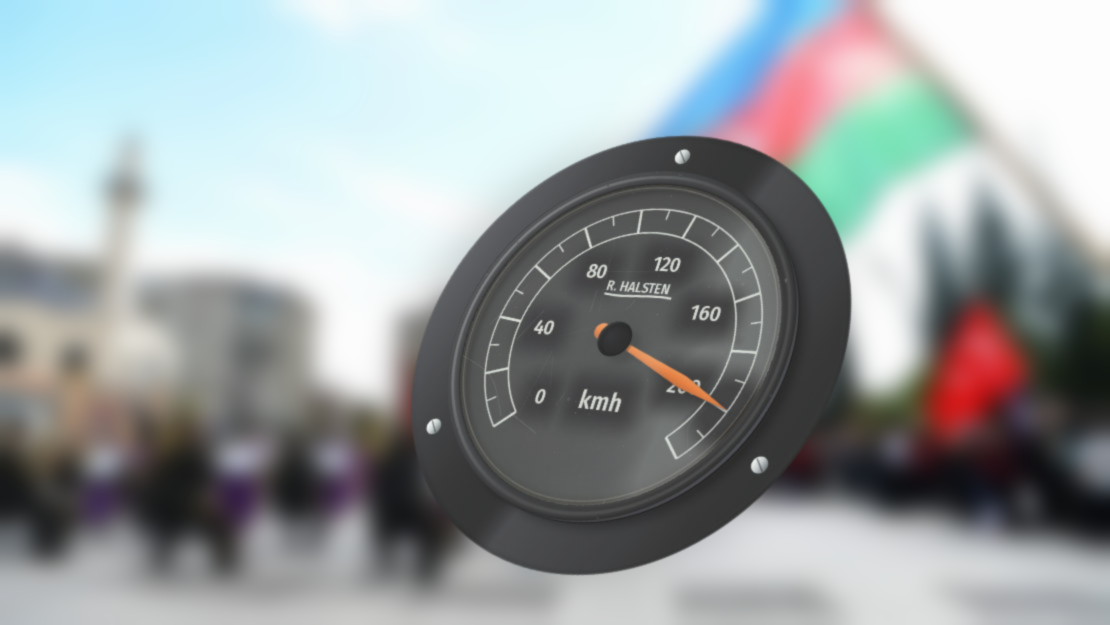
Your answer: 200,km/h
